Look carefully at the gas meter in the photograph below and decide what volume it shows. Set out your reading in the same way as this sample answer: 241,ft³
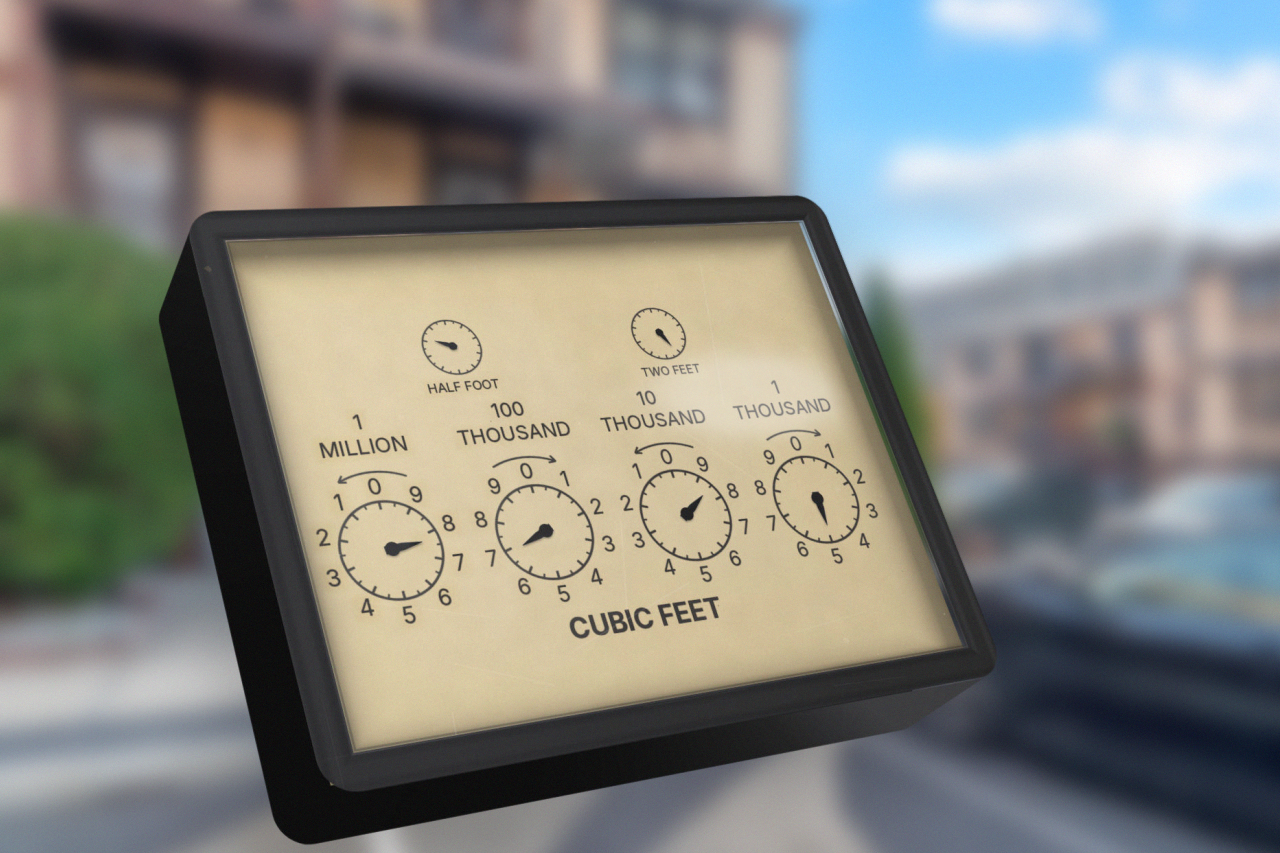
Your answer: 768500,ft³
